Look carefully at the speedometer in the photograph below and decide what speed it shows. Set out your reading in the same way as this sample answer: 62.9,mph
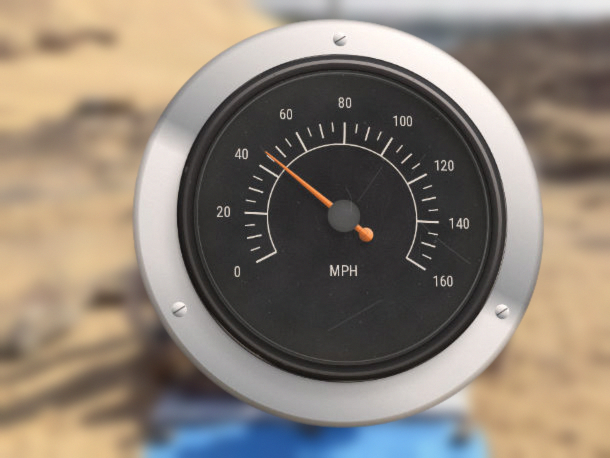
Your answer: 45,mph
